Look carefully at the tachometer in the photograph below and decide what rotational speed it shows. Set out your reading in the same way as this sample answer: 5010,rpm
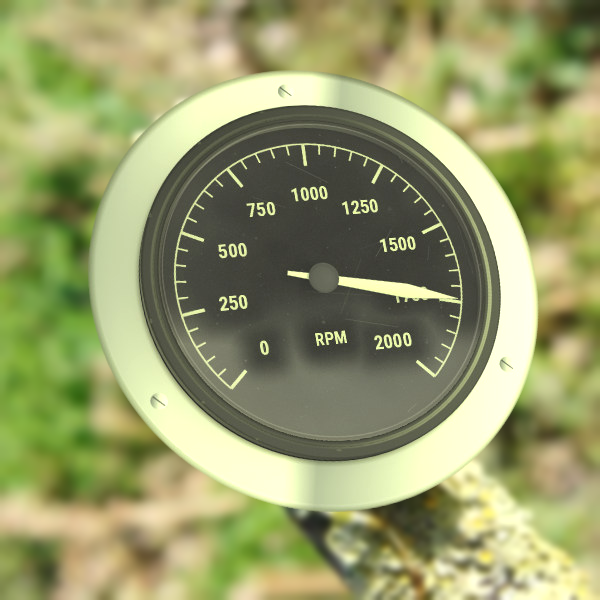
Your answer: 1750,rpm
